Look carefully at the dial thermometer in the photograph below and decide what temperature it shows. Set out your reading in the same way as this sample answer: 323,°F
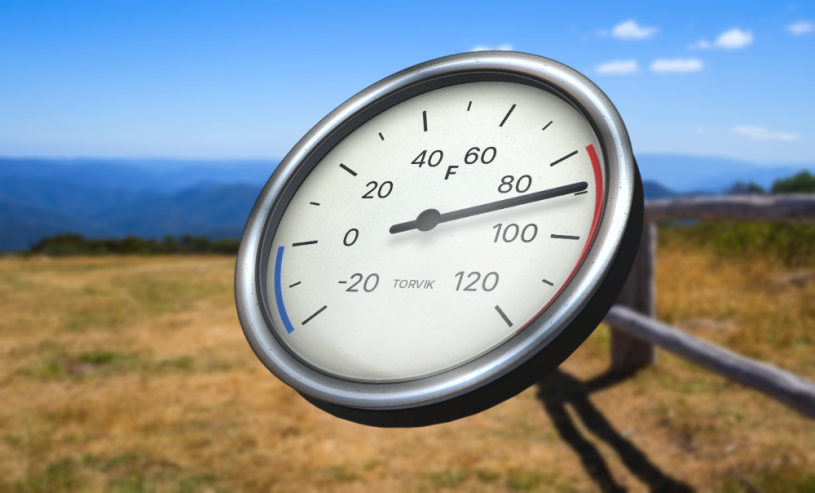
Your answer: 90,°F
